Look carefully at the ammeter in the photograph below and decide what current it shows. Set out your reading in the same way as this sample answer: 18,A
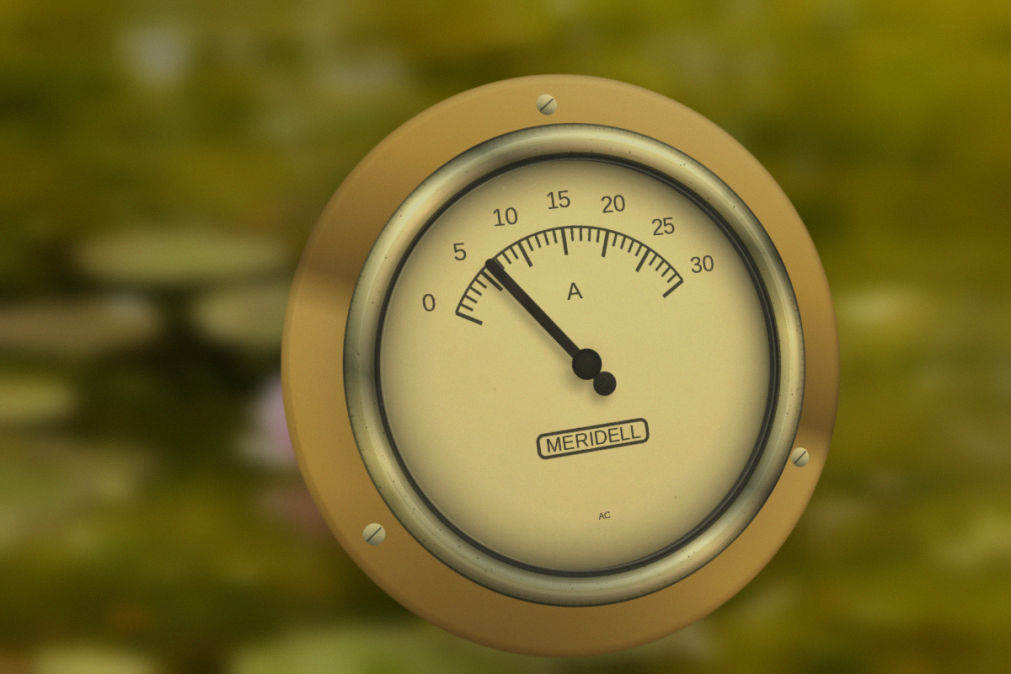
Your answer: 6,A
